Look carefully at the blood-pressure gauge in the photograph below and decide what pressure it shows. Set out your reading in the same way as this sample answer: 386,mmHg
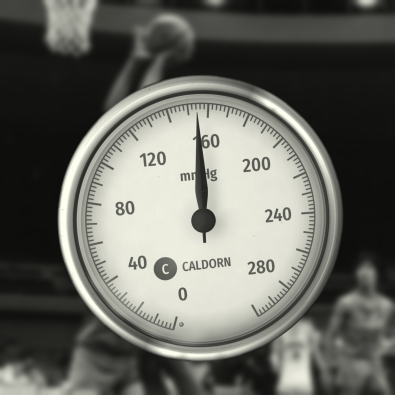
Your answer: 154,mmHg
